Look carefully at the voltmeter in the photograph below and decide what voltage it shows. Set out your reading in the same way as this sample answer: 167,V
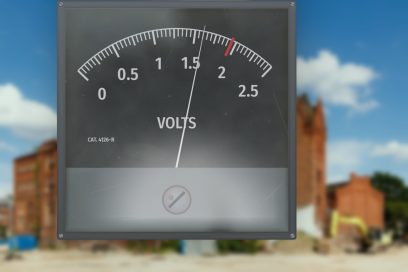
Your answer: 1.6,V
